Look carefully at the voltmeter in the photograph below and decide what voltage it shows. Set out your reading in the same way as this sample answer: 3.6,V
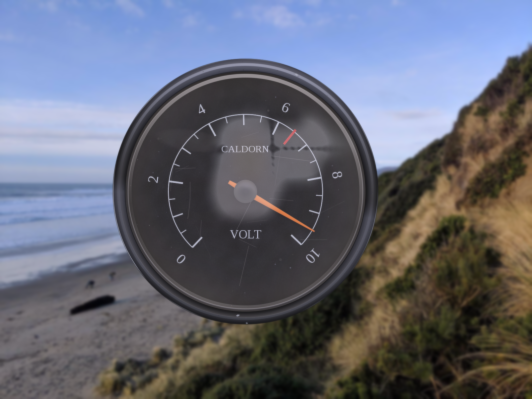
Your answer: 9.5,V
